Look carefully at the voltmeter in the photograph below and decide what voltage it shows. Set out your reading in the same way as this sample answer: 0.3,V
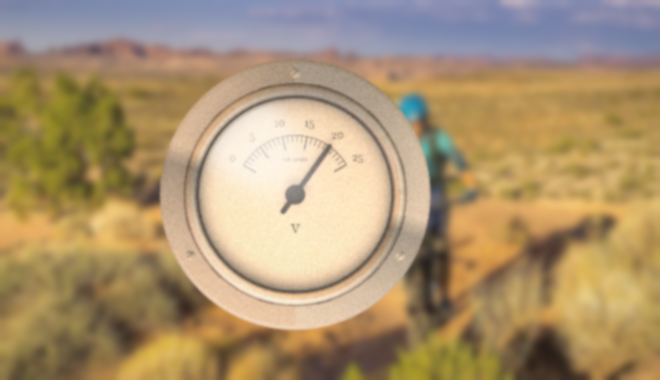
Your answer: 20,V
